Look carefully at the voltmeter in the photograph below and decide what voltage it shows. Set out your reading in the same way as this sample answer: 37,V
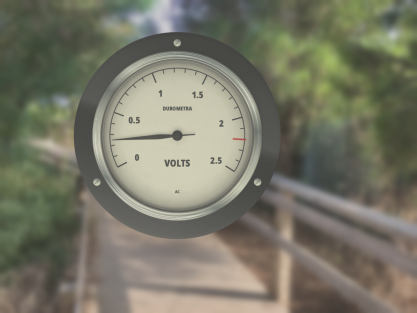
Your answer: 0.25,V
